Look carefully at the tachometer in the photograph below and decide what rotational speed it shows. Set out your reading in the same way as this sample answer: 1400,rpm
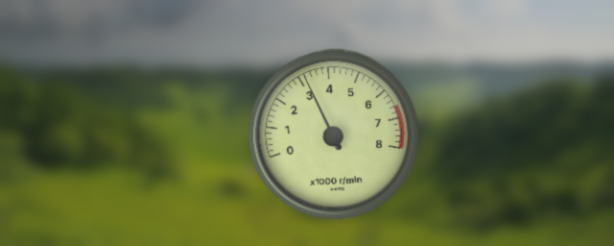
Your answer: 3200,rpm
